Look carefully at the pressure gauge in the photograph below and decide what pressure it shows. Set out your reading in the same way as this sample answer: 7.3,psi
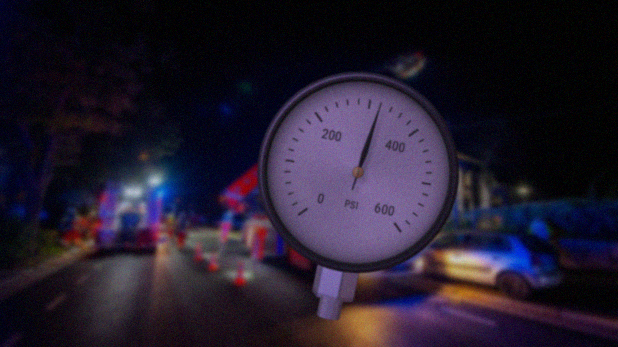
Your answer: 320,psi
